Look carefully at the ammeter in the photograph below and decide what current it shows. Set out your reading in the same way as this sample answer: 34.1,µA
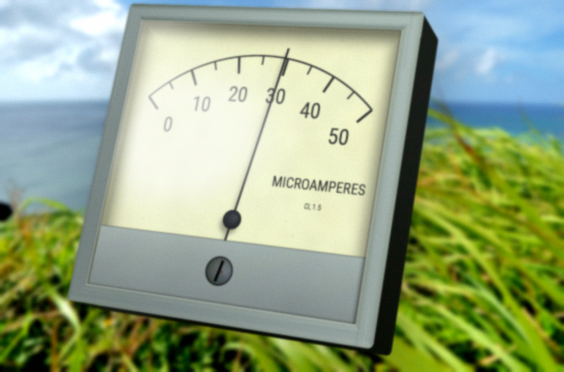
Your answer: 30,µA
